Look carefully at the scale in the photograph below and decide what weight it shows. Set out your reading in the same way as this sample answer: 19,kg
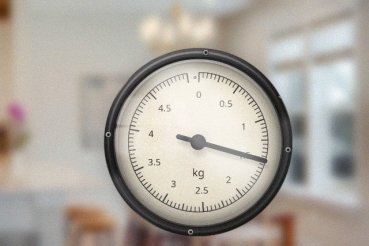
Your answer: 1.5,kg
